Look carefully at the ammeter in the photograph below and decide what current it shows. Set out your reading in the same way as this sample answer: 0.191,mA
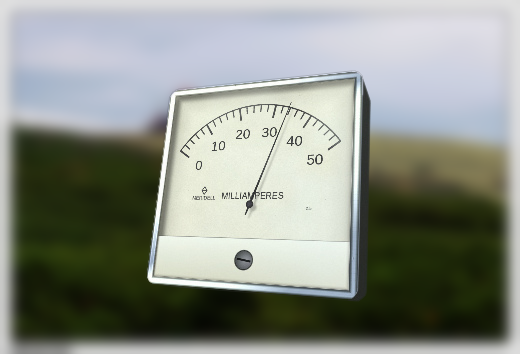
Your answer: 34,mA
